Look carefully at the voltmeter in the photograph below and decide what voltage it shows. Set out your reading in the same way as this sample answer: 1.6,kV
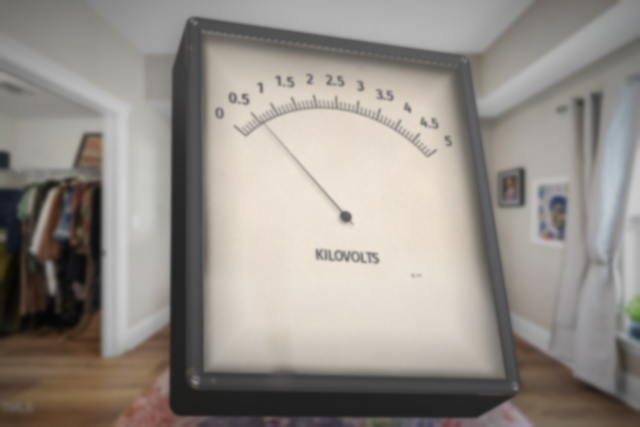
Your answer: 0.5,kV
